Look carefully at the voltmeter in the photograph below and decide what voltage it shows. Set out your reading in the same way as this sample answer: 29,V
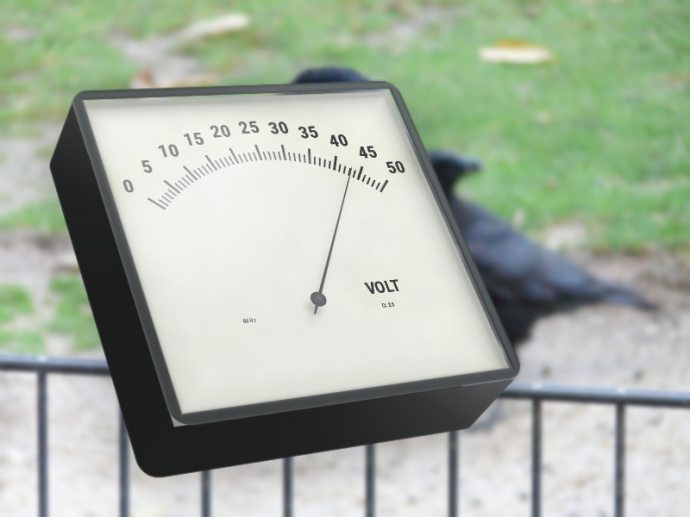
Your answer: 43,V
